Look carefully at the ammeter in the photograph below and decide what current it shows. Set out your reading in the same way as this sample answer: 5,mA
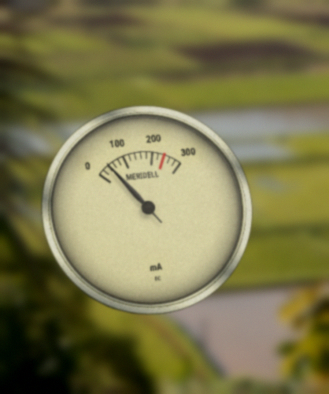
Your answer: 40,mA
